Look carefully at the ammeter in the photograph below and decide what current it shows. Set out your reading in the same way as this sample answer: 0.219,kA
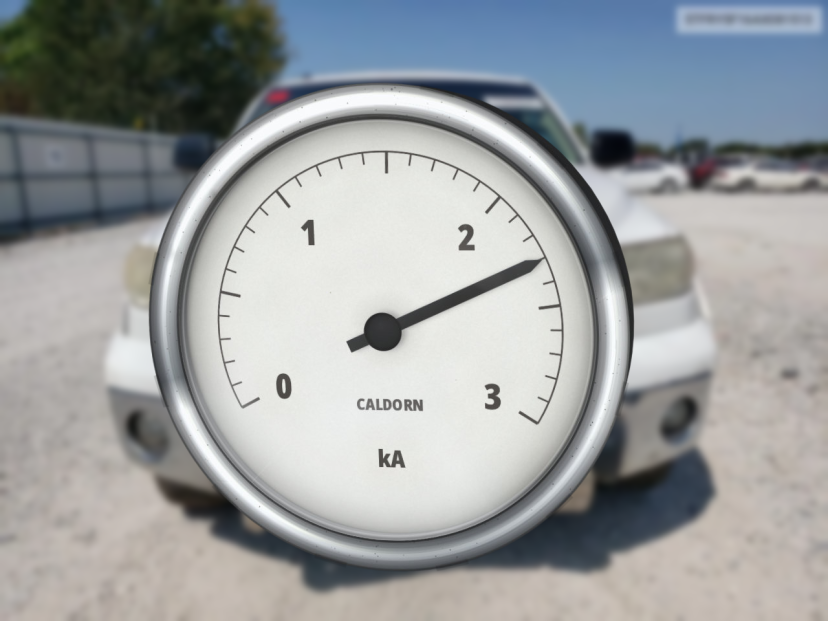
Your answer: 2.3,kA
